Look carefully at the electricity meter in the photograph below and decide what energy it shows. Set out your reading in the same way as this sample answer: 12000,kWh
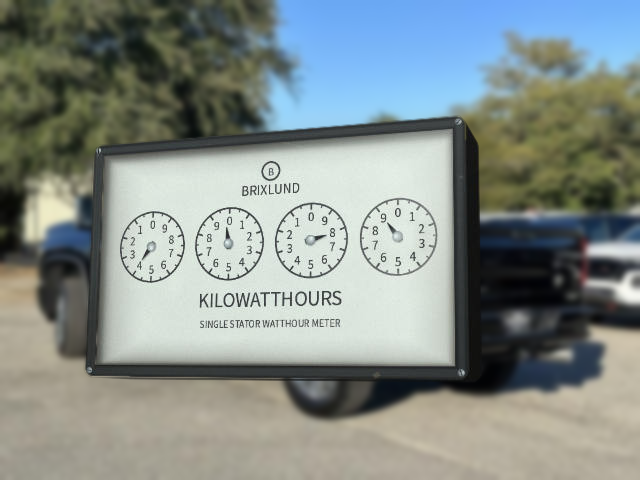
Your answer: 3979,kWh
